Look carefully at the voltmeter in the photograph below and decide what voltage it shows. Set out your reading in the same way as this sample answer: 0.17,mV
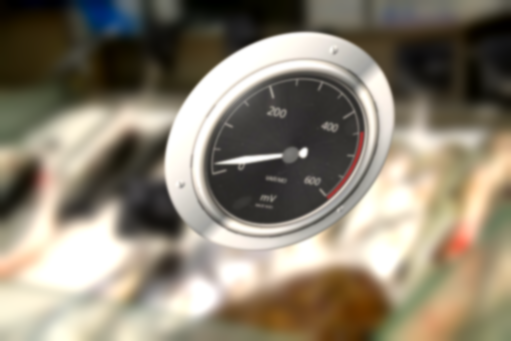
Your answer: 25,mV
